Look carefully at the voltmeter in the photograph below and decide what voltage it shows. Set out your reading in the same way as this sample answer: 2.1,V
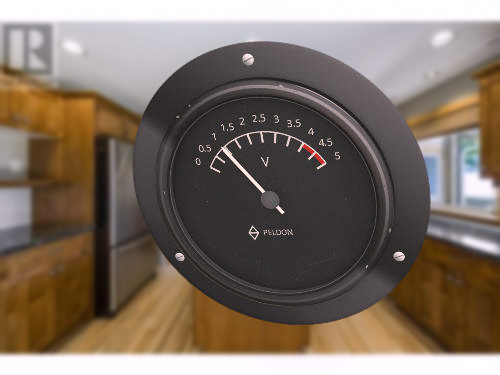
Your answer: 1,V
